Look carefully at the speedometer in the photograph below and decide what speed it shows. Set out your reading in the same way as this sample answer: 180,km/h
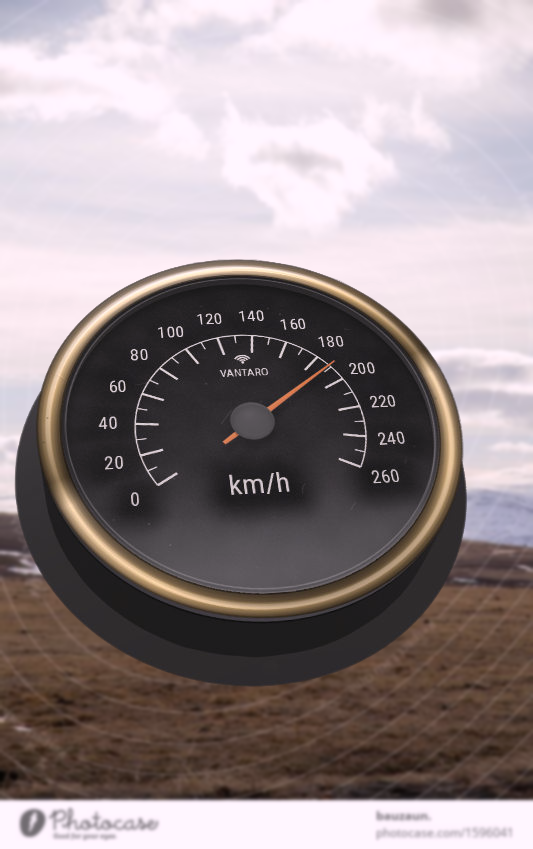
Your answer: 190,km/h
